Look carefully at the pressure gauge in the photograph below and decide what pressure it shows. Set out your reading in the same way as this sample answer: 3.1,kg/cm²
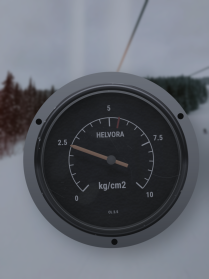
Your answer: 2.5,kg/cm²
